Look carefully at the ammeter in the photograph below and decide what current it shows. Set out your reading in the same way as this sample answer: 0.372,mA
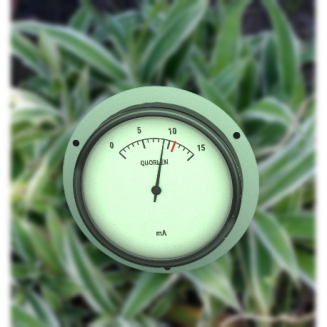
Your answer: 9,mA
